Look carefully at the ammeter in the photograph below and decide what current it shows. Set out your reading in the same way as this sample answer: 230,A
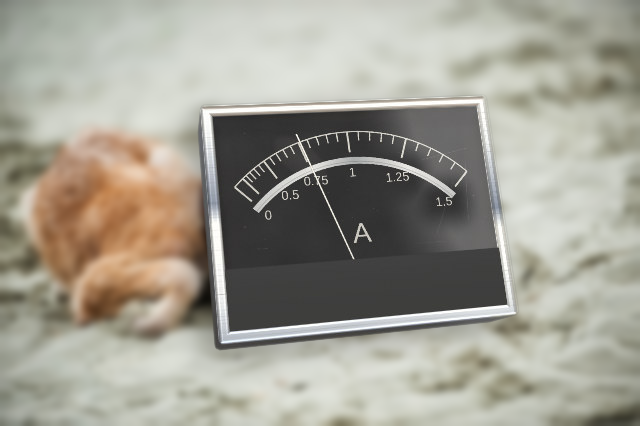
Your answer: 0.75,A
